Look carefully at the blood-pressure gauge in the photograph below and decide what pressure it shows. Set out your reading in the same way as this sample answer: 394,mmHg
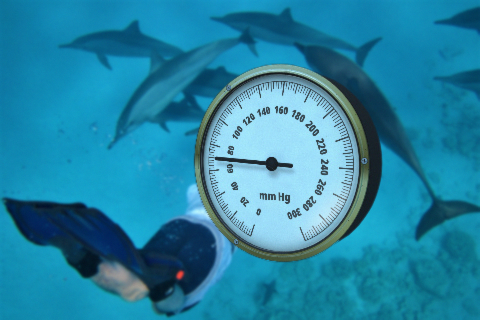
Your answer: 70,mmHg
